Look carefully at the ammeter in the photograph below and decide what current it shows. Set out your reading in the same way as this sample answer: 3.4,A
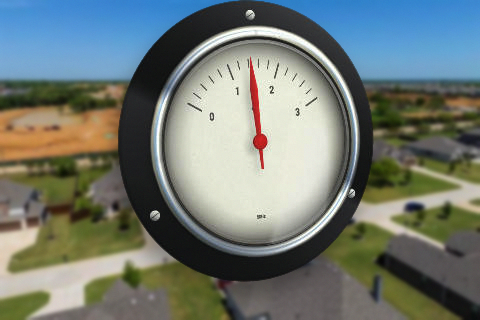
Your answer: 1.4,A
